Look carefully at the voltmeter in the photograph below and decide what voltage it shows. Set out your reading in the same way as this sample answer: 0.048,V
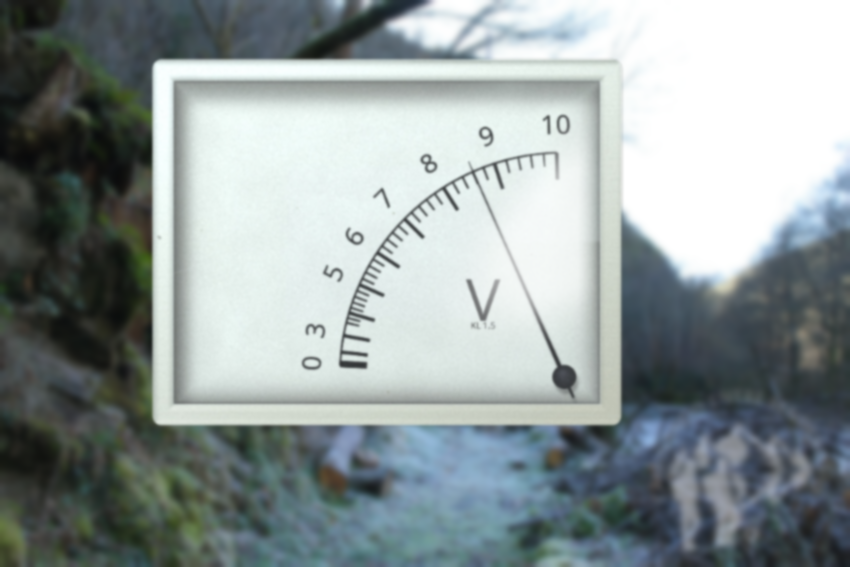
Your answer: 8.6,V
